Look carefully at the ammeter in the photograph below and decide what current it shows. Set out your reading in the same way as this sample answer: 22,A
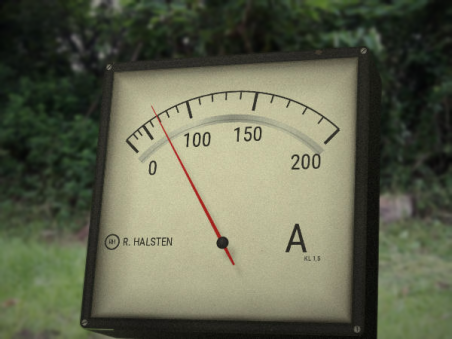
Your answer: 70,A
